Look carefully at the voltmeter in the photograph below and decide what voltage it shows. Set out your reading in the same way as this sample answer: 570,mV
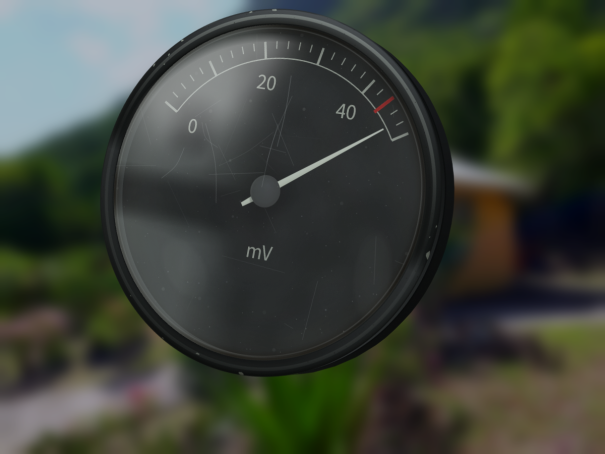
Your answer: 48,mV
